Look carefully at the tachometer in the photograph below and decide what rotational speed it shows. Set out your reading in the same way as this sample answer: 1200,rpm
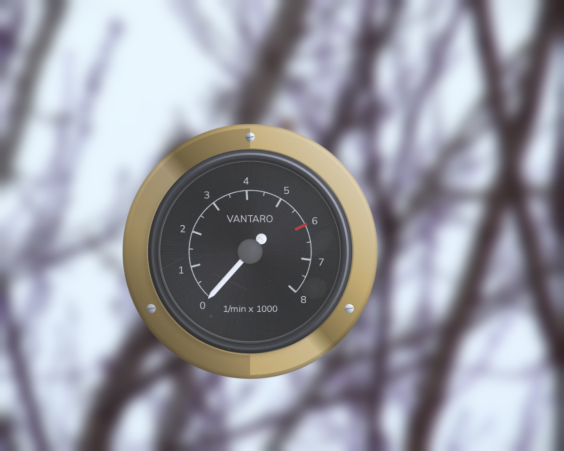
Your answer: 0,rpm
